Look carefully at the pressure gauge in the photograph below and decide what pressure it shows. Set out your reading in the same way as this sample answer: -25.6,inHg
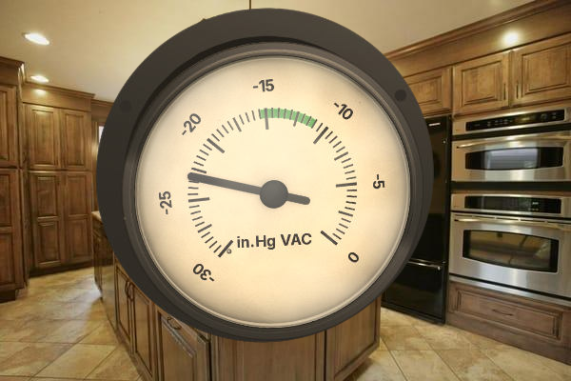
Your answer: -23,inHg
